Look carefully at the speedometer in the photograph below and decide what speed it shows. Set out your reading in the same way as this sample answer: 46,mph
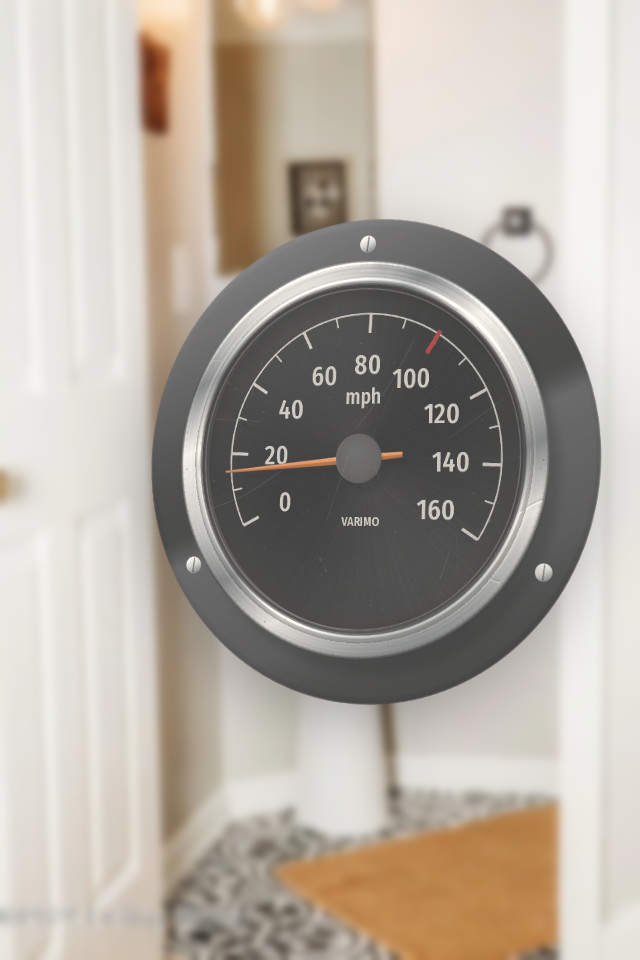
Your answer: 15,mph
